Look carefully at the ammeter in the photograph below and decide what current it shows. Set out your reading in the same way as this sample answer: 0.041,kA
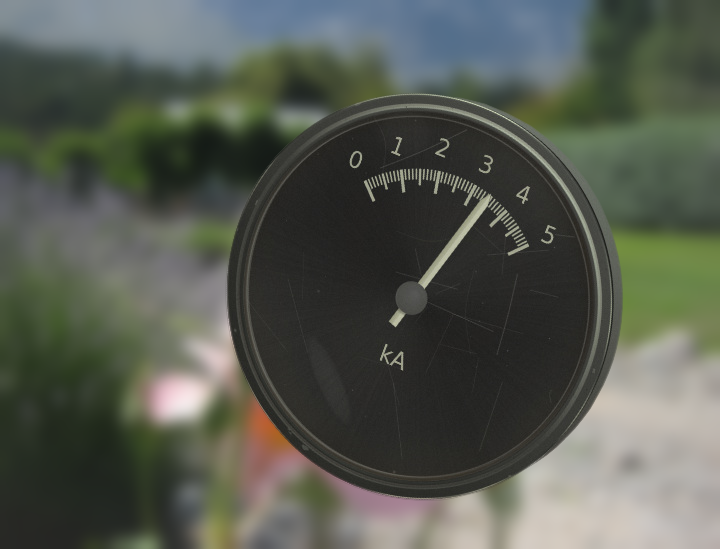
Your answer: 3.5,kA
